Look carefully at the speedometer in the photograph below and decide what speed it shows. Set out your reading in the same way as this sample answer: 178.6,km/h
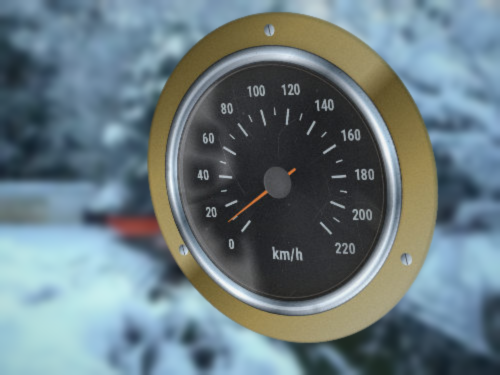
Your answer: 10,km/h
